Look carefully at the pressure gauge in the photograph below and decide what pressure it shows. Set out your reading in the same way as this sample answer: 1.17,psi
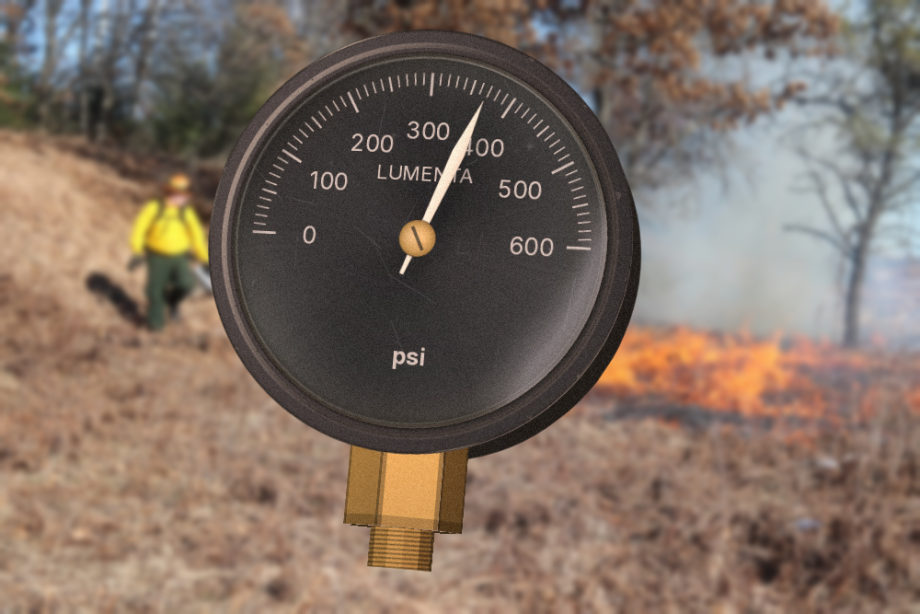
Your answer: 370,psi
